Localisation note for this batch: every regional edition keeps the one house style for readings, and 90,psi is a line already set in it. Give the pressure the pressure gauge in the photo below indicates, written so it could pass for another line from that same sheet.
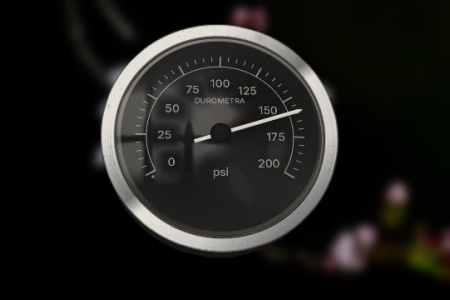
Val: 160,psi
